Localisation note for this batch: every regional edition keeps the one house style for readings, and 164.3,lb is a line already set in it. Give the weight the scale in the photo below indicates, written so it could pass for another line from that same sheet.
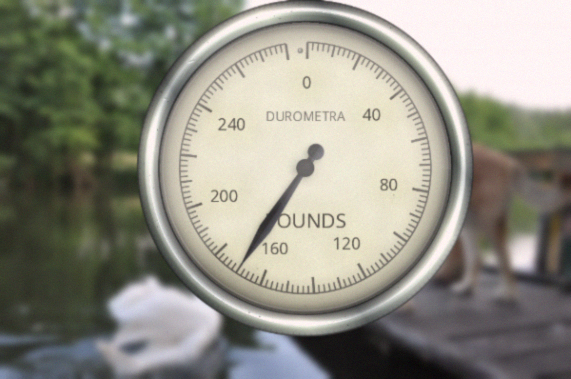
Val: 170,lb
